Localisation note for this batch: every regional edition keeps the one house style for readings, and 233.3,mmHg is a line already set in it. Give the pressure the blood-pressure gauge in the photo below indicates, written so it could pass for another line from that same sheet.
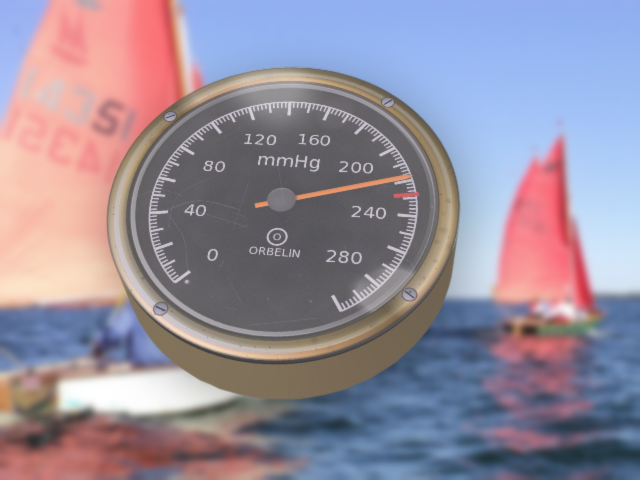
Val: 220,mmHg
